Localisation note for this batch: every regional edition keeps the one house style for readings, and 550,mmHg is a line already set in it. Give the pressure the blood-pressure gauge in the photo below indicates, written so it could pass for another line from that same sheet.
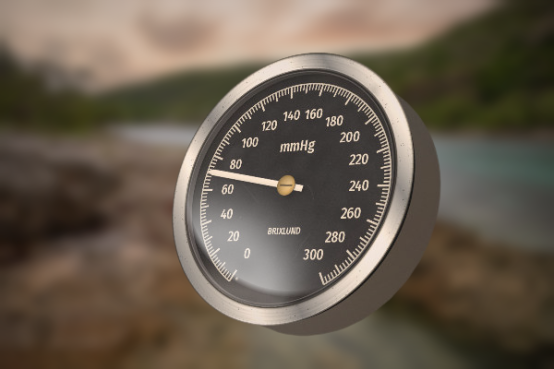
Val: 70,mmHg
